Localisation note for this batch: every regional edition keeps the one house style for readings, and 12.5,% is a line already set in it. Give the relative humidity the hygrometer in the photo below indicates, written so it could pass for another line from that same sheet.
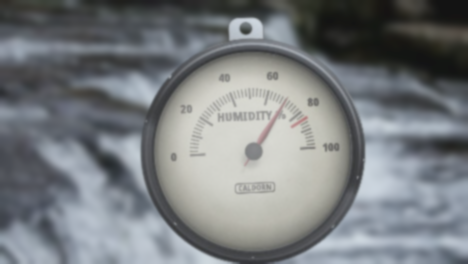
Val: 70,%
